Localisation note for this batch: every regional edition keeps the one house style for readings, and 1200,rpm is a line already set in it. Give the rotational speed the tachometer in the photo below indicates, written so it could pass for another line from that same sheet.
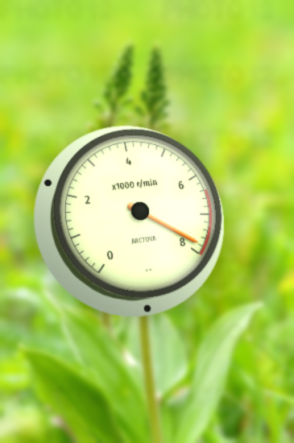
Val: 7800,rpm
